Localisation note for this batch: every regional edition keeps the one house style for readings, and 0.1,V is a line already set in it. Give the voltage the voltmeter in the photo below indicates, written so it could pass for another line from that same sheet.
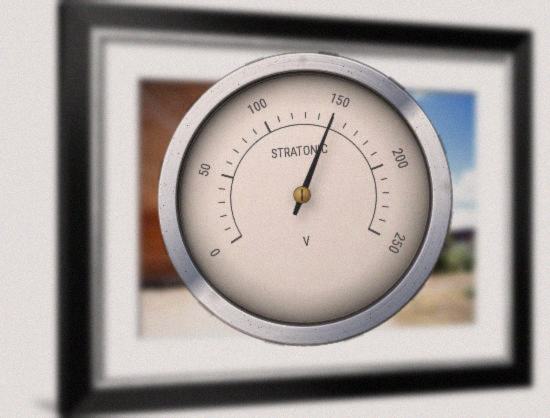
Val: 150,V
